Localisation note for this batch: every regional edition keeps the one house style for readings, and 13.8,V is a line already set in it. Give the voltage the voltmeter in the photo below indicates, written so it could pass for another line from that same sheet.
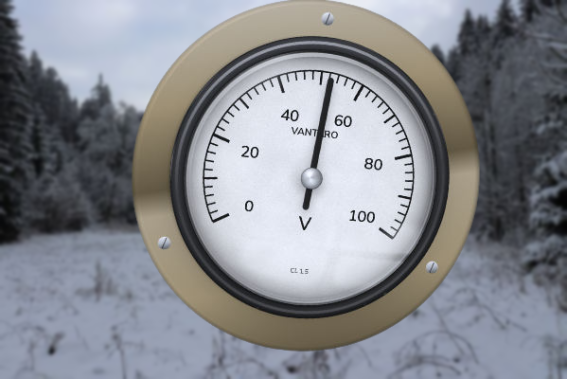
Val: 52,V
